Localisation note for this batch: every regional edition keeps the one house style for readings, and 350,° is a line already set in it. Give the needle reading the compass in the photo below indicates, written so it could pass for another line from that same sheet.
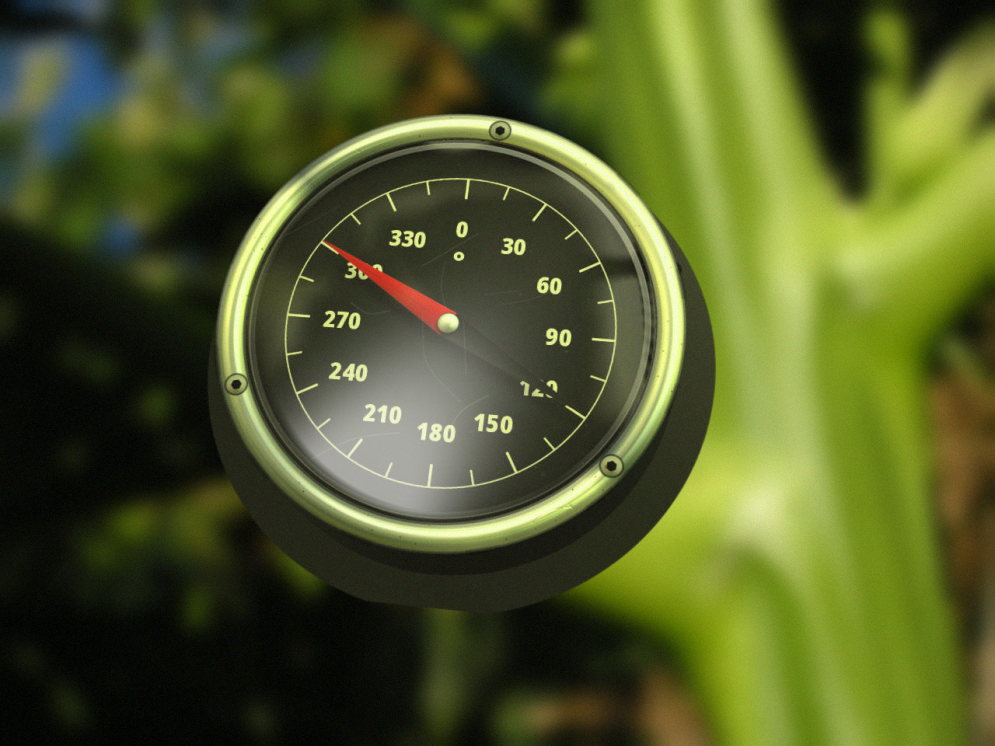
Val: 300,°
